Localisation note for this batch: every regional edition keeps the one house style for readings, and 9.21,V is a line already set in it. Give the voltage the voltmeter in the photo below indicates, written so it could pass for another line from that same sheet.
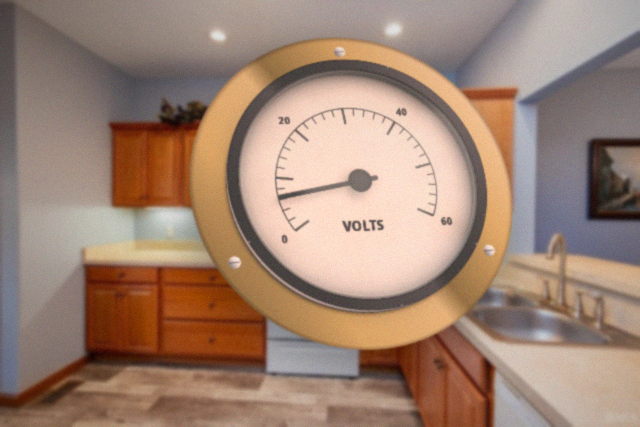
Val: 6,V
